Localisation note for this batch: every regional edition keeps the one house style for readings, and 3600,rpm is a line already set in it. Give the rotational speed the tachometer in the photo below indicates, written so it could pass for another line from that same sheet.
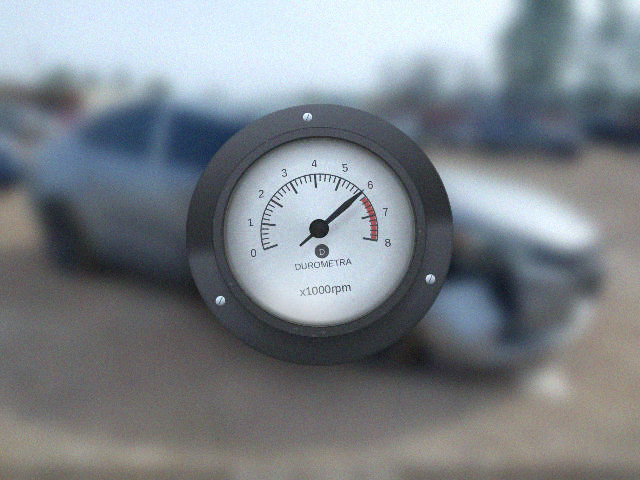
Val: 6000,rpm
